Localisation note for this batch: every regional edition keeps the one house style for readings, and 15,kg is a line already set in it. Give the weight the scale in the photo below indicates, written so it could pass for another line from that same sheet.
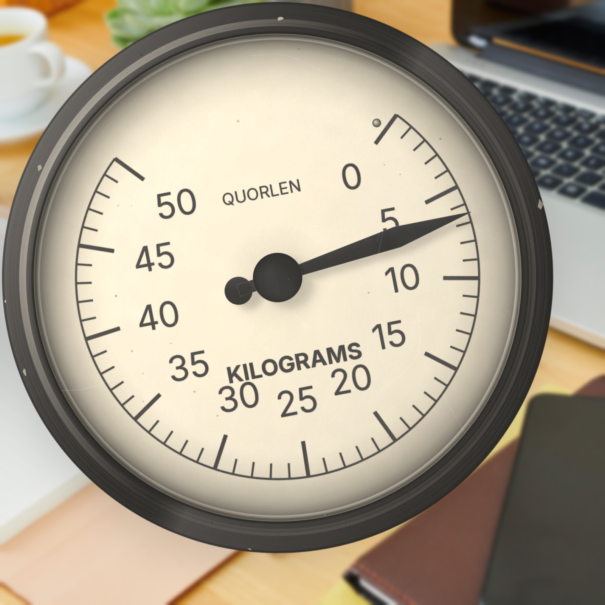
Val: 6.5,kg
